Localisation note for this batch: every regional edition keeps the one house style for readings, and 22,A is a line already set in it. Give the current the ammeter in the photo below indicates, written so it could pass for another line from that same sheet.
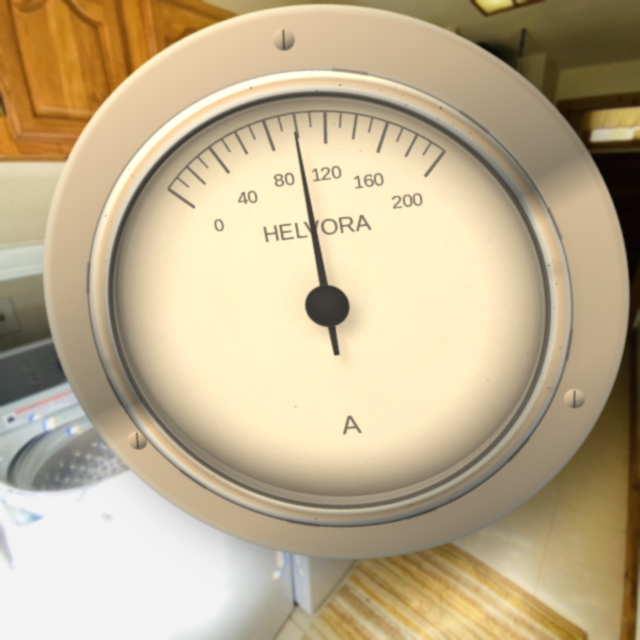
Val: 100,A
